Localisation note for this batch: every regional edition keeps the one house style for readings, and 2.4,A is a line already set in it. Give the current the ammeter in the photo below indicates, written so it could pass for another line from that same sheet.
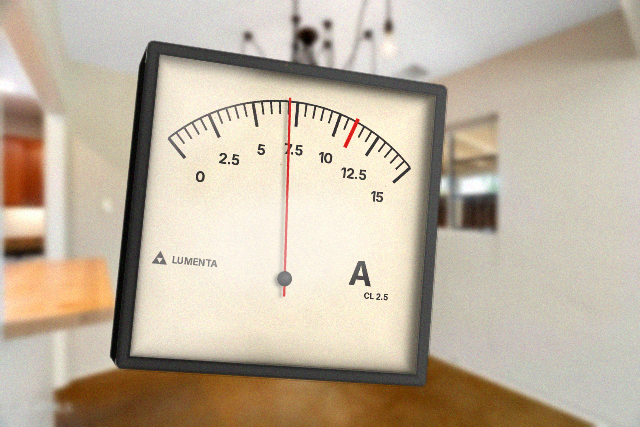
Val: 7,A
